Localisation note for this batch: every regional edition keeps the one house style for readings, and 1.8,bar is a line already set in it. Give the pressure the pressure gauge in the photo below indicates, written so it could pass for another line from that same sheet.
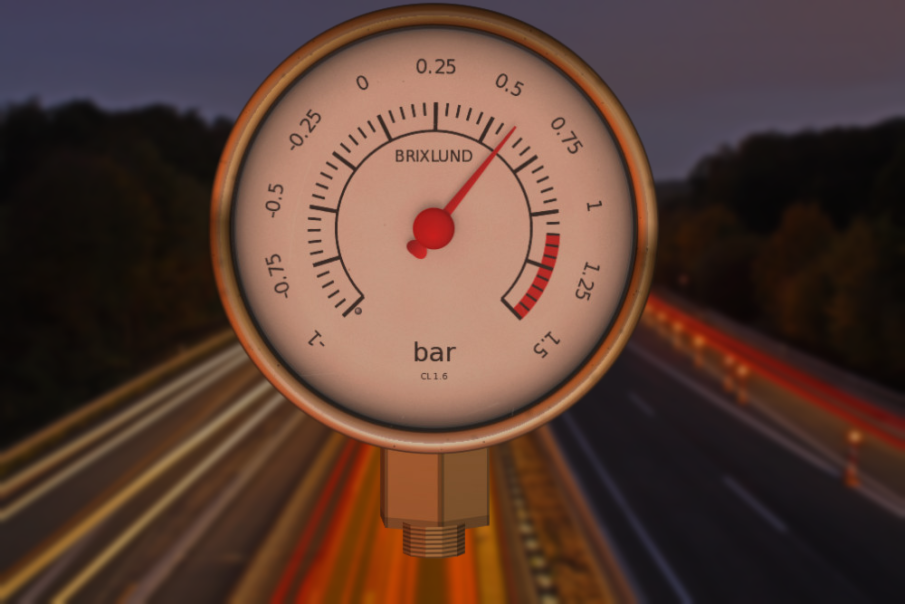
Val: 0.6,bar
